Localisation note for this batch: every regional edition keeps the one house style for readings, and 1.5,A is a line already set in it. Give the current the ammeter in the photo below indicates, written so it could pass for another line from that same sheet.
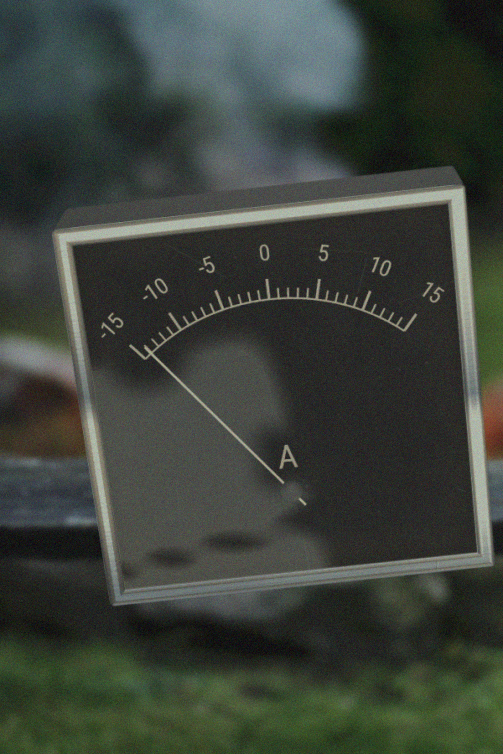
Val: -14,A
